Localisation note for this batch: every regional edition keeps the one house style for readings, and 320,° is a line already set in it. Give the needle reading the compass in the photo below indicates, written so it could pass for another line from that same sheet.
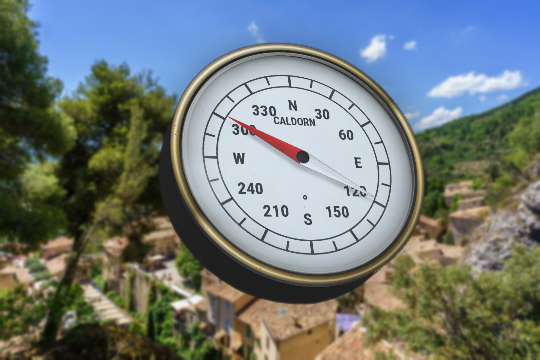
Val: 300,°
